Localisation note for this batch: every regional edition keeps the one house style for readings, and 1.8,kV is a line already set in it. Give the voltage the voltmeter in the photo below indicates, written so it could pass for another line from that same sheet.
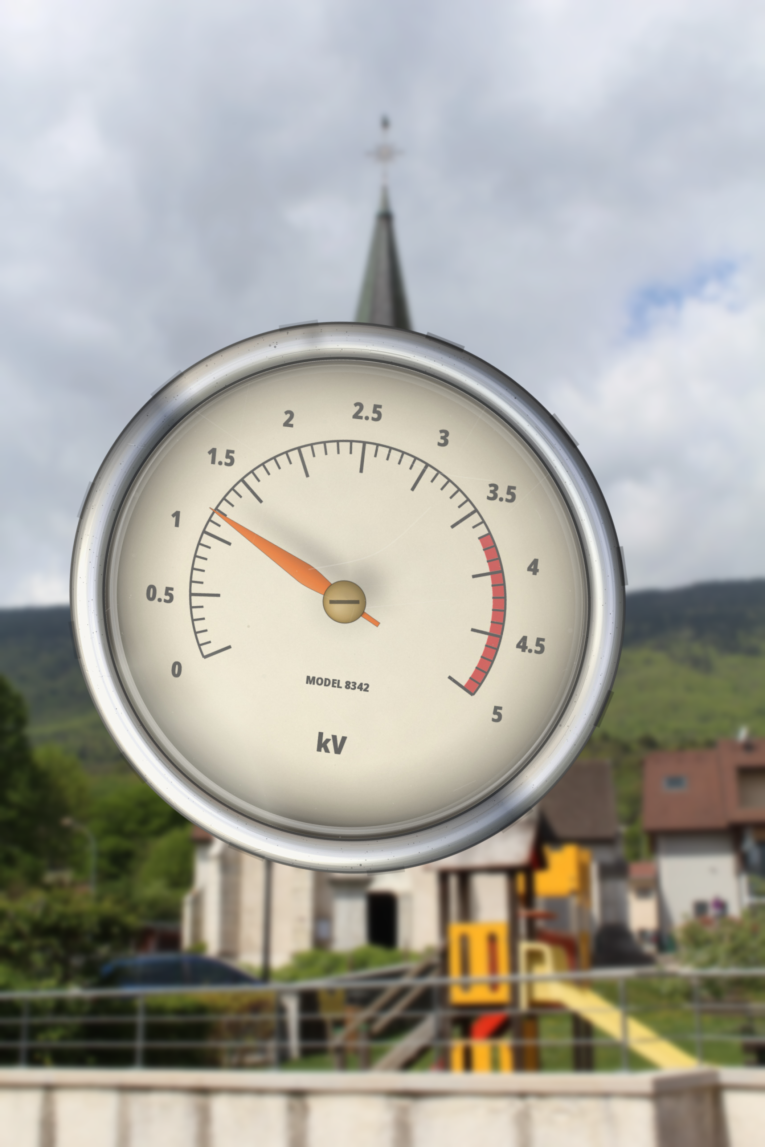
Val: 1.2,kV
